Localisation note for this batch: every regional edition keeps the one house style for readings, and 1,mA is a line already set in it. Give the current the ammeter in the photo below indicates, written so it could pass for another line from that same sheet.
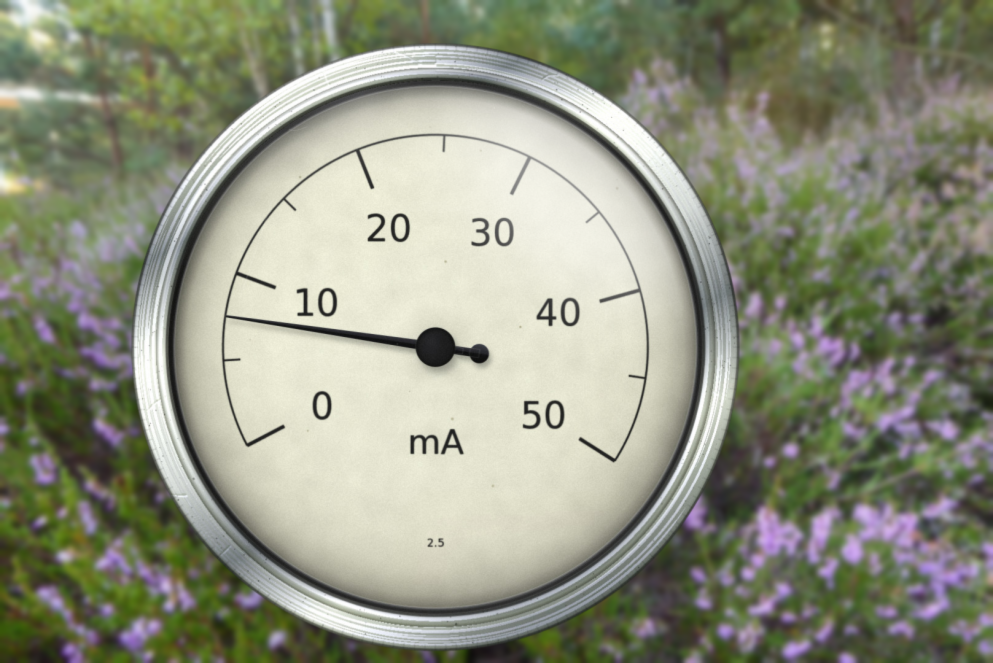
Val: 7.5,mA
